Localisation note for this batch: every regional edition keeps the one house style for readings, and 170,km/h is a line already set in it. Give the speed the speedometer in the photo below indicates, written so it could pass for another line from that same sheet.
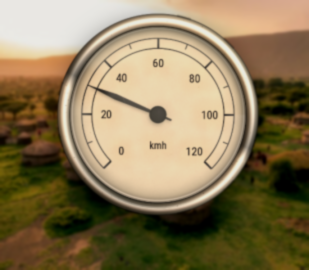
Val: 30,km/h
